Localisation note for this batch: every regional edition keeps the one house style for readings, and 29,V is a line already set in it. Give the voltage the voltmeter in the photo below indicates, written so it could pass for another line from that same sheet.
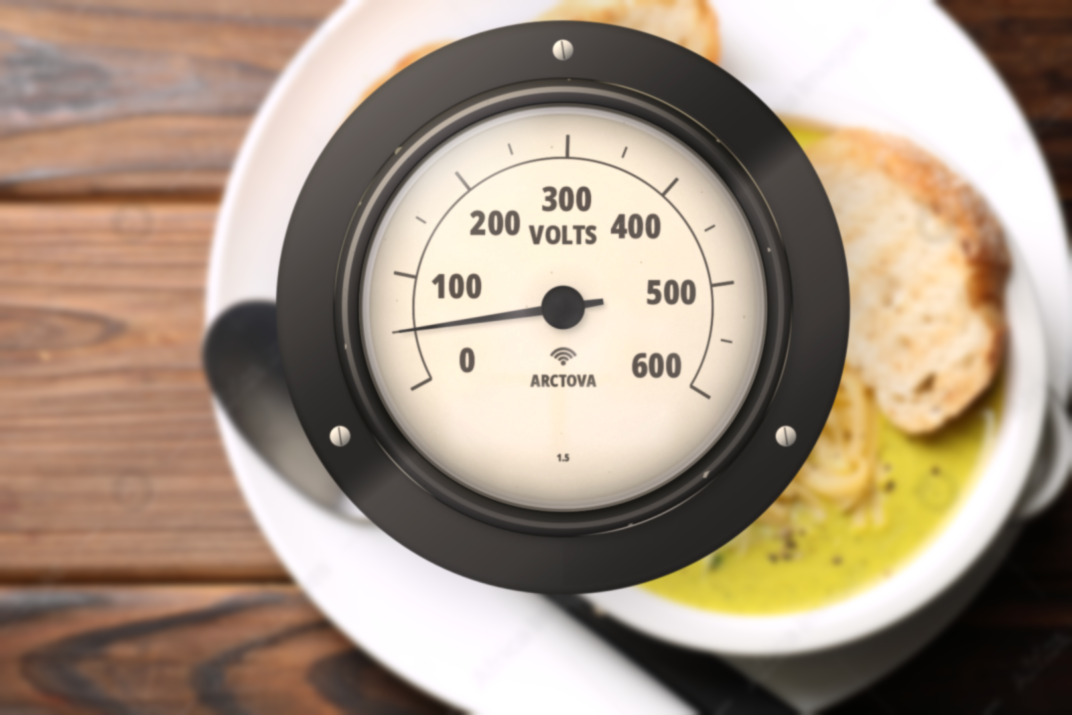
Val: 50,V
